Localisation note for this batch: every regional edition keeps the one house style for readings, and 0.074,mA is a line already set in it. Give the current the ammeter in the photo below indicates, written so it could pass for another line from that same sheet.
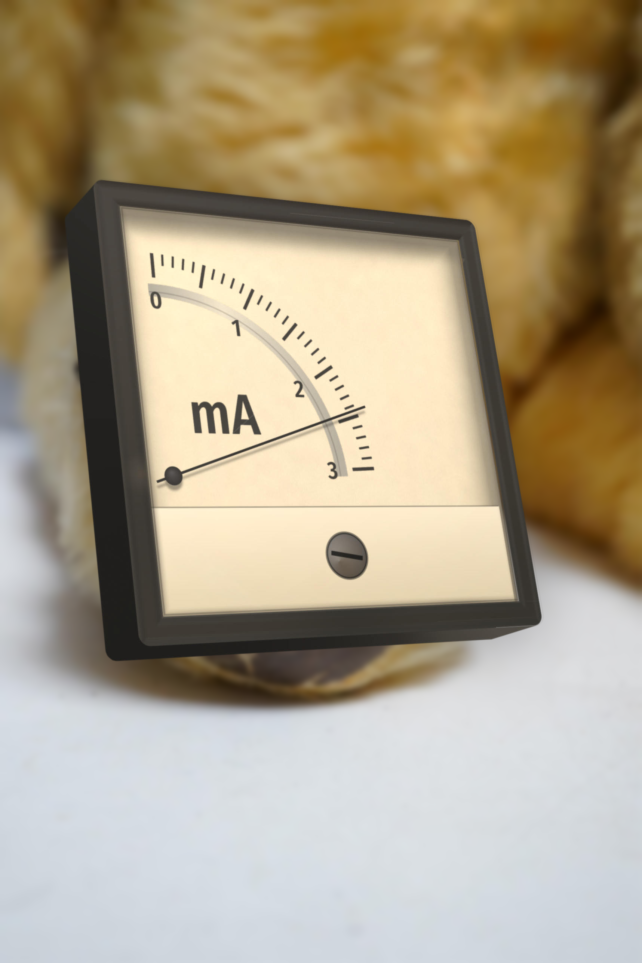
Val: 2.45,mA
